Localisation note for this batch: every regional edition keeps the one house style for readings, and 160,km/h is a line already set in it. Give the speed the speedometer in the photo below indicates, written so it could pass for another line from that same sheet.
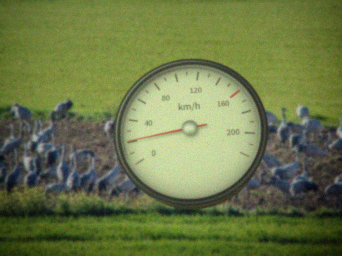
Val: 20,km/h
